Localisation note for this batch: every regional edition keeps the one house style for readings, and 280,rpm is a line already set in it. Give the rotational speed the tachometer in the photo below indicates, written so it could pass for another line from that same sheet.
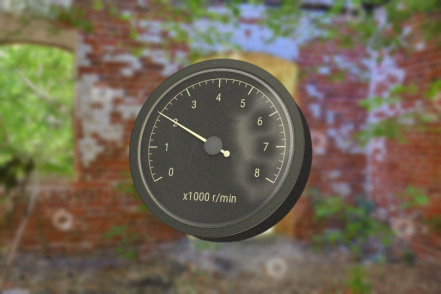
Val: 2000,rpm
